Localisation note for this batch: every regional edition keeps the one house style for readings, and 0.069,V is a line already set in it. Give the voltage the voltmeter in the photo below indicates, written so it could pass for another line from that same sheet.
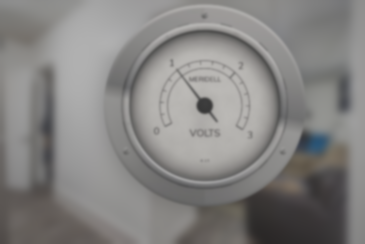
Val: 1,V
